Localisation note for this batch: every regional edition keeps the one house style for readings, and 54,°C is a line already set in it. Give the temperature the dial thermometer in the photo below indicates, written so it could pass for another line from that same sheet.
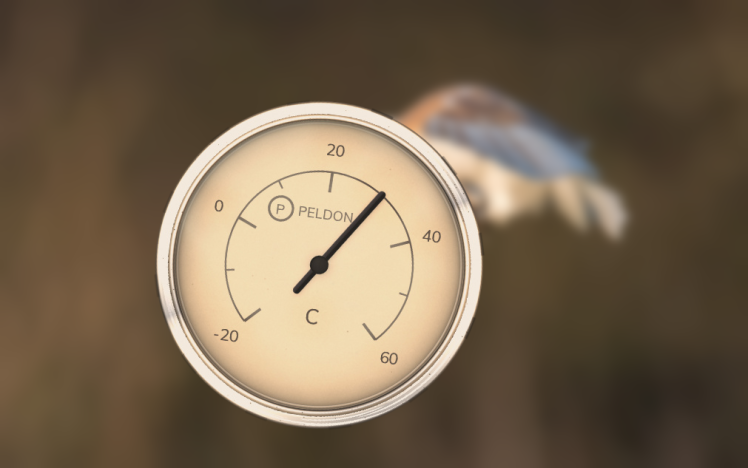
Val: 30,°C
